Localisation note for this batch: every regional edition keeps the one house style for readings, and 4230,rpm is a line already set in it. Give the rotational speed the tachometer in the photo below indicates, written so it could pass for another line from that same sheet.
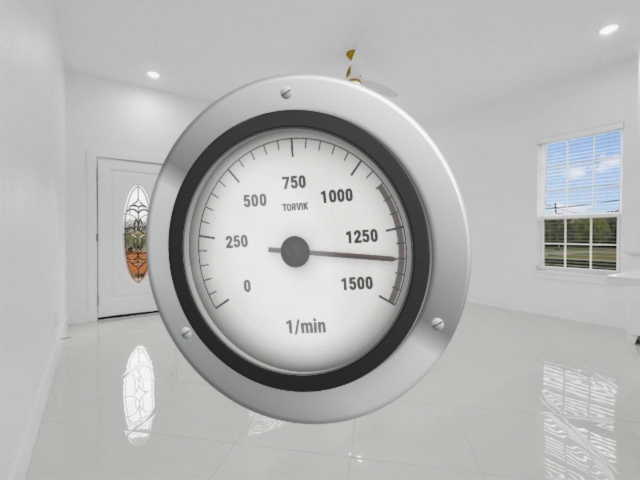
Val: 1350,rpm
